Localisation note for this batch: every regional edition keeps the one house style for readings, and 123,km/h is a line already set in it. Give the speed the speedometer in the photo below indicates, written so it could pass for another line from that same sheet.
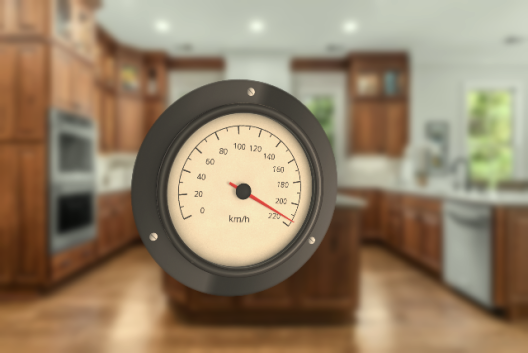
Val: 215,km/h
